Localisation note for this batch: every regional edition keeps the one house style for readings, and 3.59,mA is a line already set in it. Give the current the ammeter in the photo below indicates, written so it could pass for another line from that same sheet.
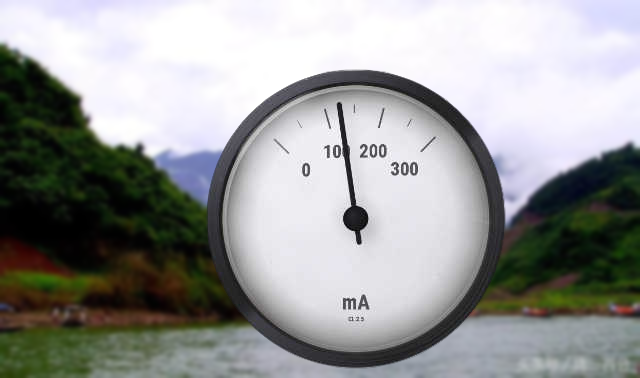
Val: 125,mA
